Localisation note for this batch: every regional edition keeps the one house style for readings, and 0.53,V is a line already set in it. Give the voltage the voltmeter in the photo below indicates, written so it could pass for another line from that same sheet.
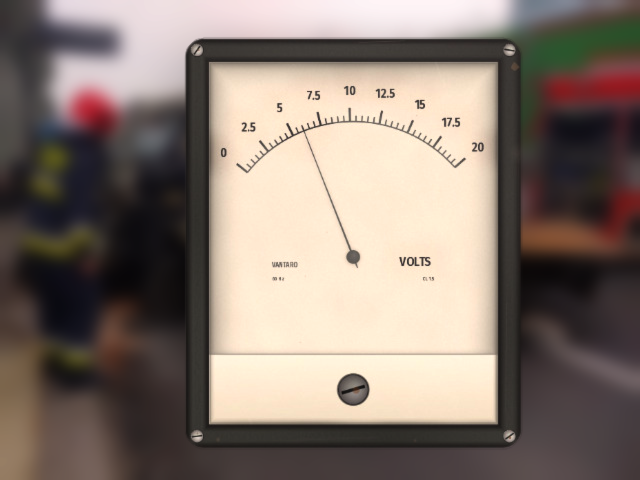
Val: 6,V
